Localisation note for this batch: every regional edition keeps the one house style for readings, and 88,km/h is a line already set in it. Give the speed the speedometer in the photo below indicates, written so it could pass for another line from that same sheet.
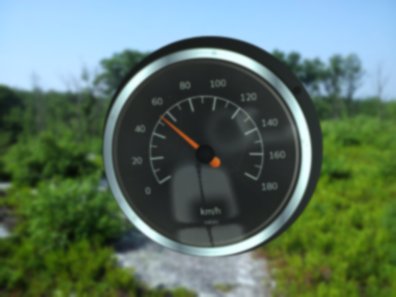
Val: 55,km/h
